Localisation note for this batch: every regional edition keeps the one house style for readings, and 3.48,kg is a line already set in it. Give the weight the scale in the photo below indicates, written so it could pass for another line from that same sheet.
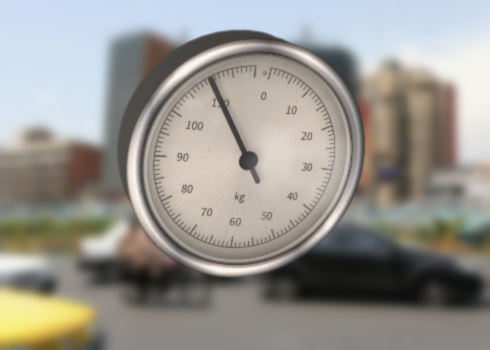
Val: 110,kg
